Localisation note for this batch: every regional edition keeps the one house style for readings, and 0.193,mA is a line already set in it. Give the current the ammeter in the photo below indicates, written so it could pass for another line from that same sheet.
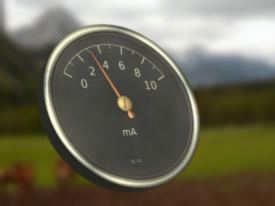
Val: 3,mA
